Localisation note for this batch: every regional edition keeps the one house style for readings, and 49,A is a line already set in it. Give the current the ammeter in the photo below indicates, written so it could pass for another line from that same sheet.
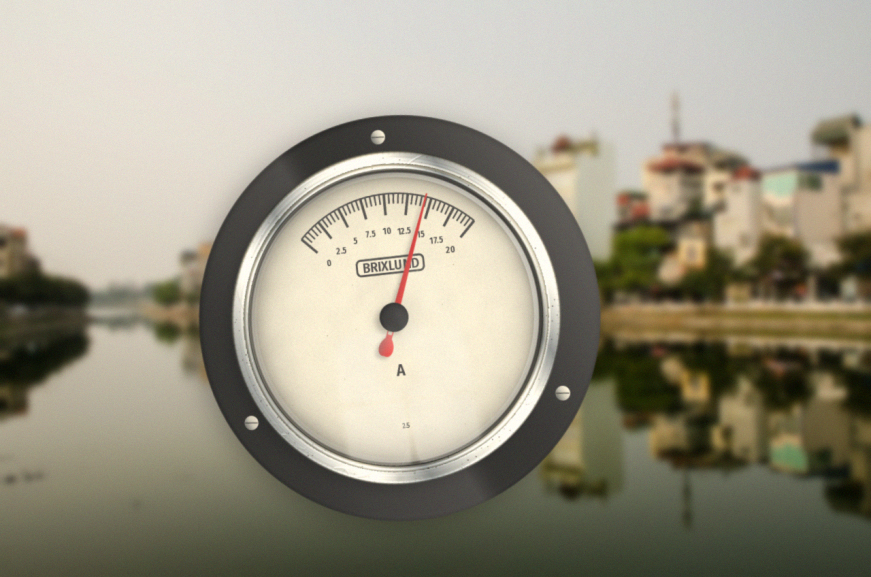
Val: 14.5,A
